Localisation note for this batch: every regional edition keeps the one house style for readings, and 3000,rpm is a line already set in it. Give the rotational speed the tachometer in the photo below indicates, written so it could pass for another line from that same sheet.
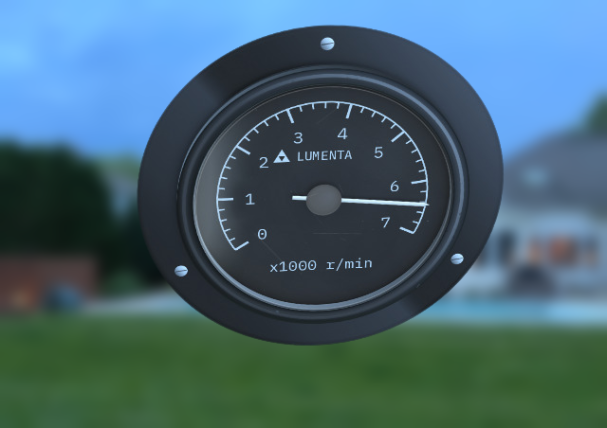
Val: 6400,rpm
